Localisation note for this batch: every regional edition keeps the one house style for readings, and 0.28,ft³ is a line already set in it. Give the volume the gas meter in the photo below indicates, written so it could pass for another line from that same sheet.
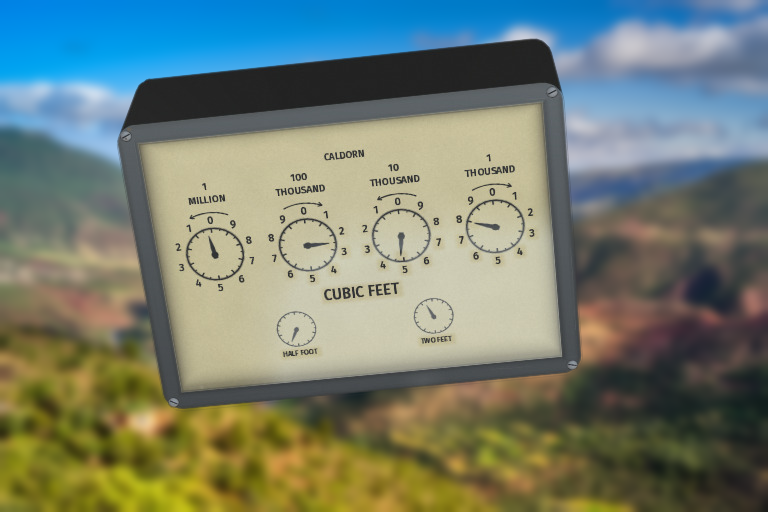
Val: 24800,ft³
